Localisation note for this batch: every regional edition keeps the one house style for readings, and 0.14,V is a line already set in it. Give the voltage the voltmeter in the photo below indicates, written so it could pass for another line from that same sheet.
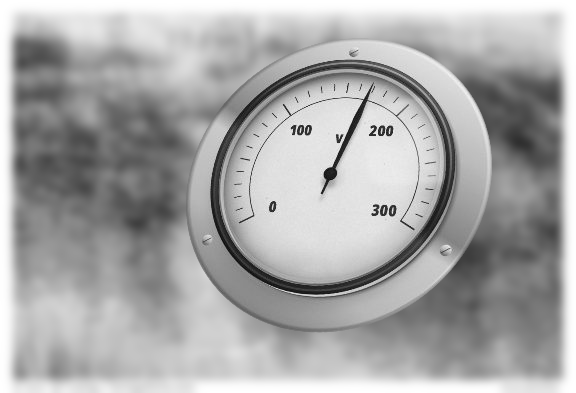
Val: 170,V
